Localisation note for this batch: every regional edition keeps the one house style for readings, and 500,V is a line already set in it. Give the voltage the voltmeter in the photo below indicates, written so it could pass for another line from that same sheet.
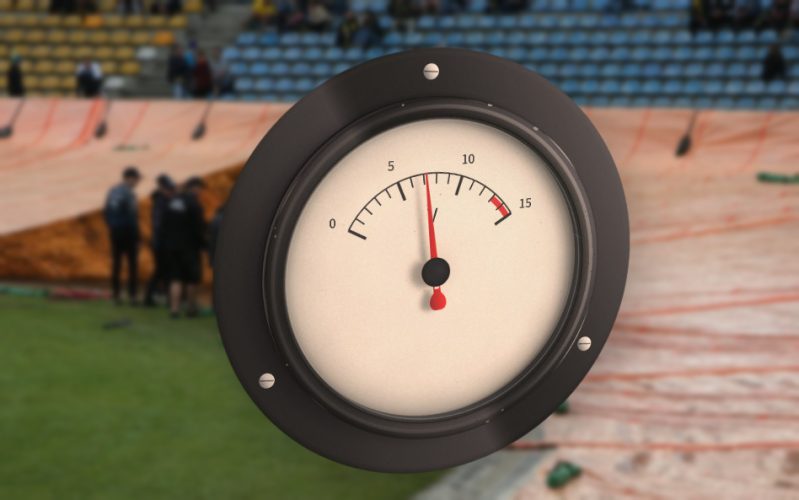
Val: 7,V
